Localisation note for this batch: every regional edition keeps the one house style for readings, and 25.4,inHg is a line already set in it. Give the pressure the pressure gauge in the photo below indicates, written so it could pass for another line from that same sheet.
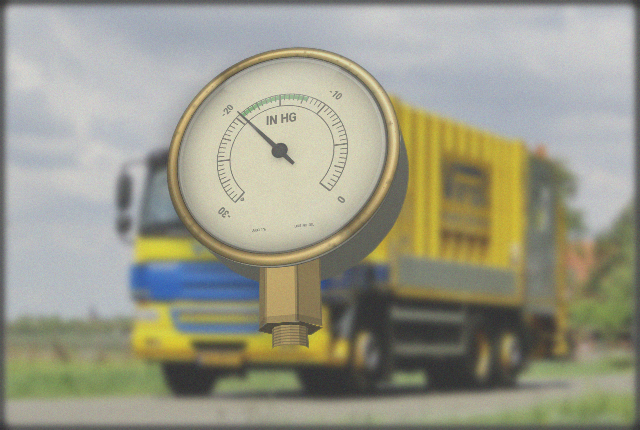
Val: -19.5,inHg
